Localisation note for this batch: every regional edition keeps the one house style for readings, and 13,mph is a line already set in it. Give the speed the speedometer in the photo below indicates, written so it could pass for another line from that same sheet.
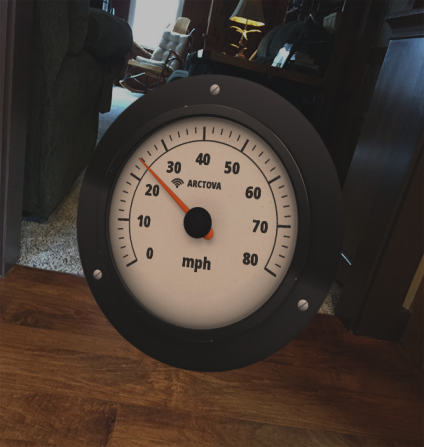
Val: 24,mph
